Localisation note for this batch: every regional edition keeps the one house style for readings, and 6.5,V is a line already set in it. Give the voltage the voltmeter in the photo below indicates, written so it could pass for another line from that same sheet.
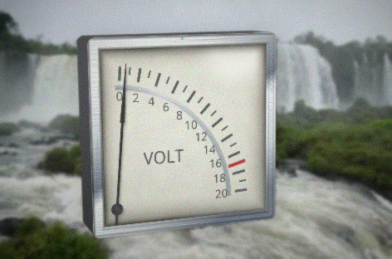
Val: 0.5,V
